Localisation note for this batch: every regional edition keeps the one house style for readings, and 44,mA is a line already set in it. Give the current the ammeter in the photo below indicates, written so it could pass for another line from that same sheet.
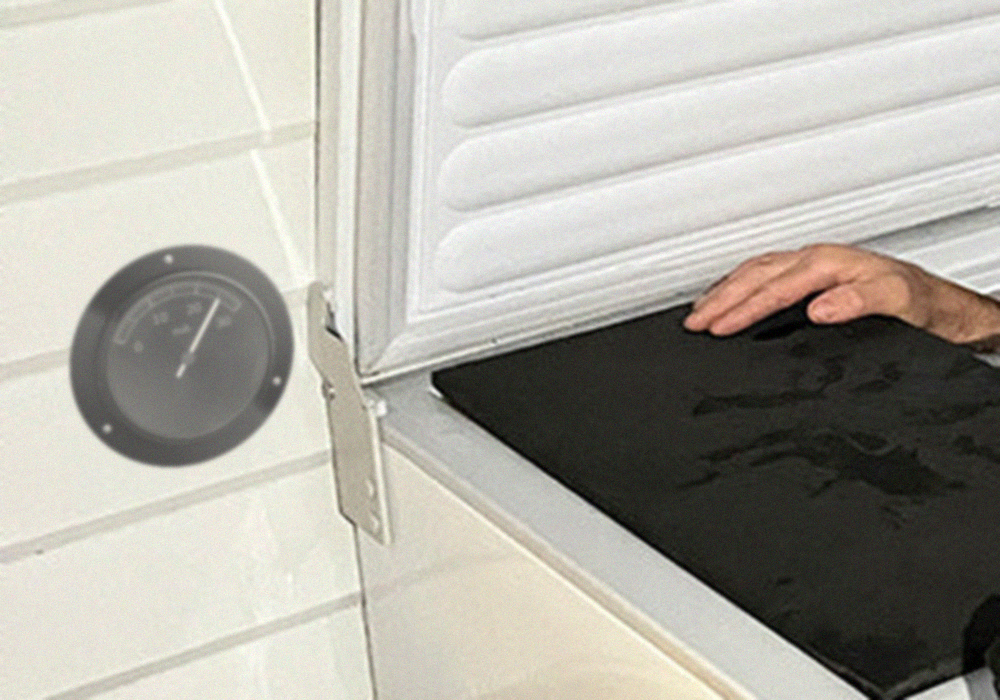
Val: 25,mA
